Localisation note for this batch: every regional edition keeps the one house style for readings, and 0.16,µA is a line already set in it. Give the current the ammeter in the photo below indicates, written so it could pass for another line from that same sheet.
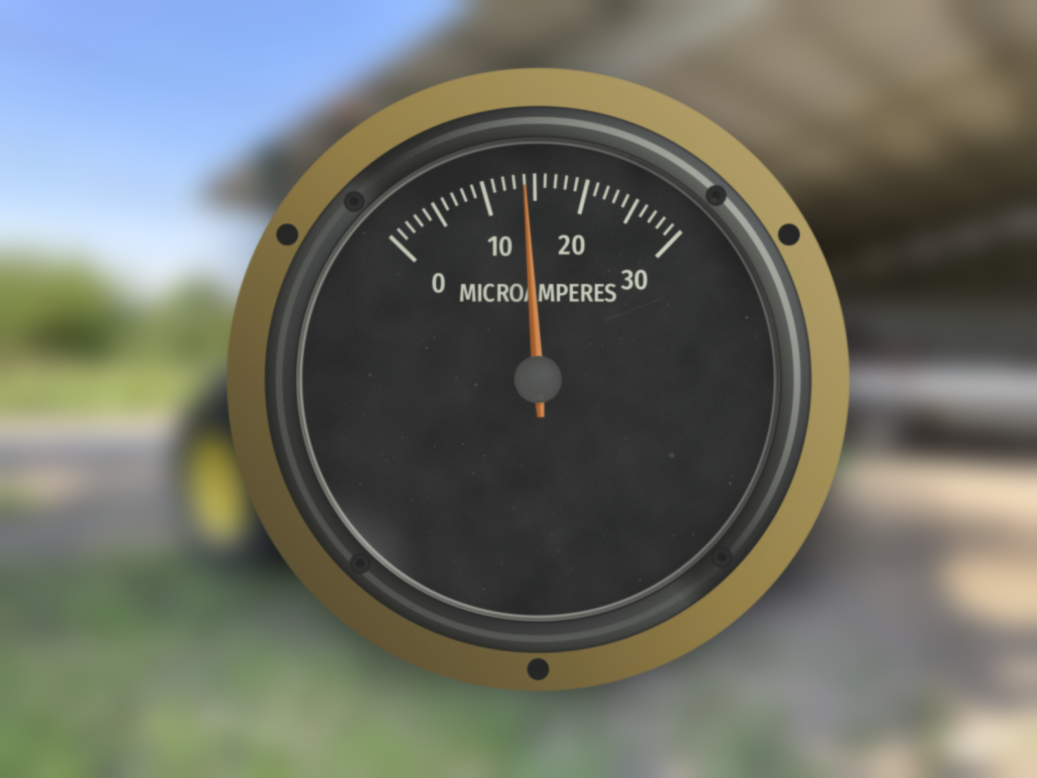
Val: 14,µA
